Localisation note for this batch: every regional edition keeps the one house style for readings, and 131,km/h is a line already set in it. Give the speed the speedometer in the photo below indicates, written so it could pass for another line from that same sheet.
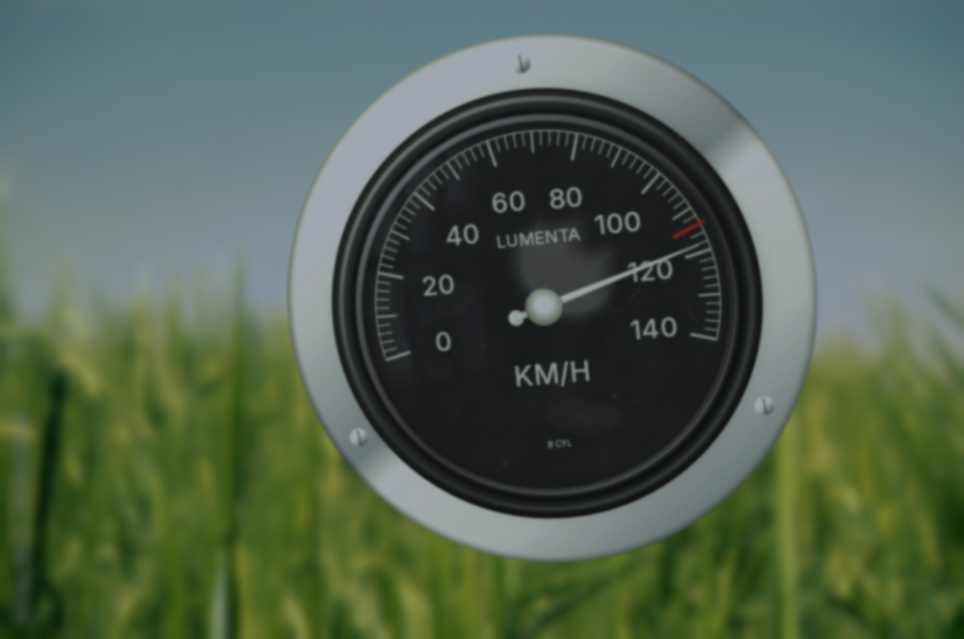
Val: 118,km/h
